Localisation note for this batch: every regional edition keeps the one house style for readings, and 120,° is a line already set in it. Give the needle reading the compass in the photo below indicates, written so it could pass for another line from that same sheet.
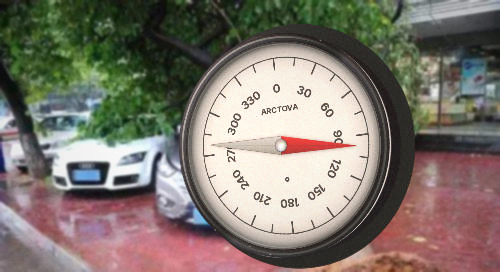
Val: 97.5,°
